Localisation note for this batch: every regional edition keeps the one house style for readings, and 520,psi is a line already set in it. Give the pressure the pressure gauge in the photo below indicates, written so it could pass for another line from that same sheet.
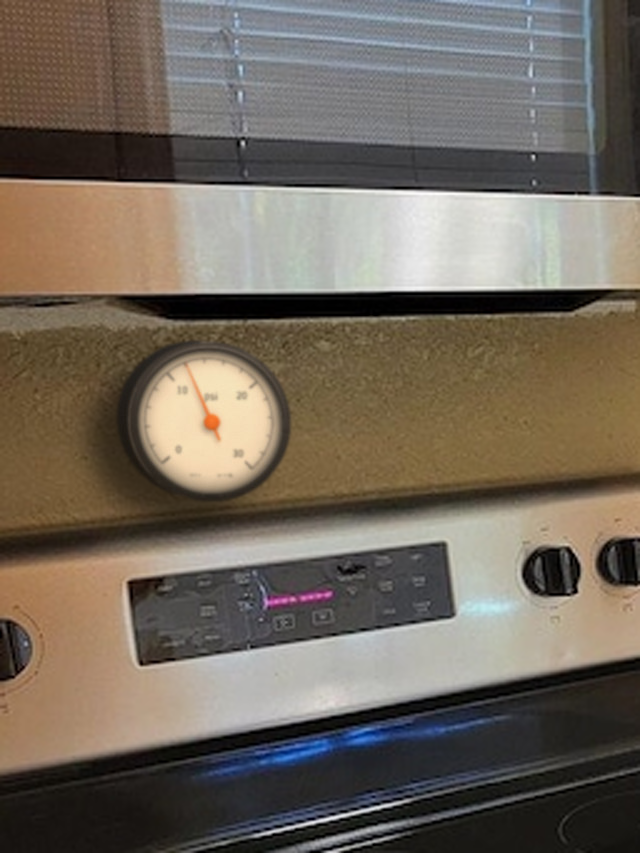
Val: 12,psi
